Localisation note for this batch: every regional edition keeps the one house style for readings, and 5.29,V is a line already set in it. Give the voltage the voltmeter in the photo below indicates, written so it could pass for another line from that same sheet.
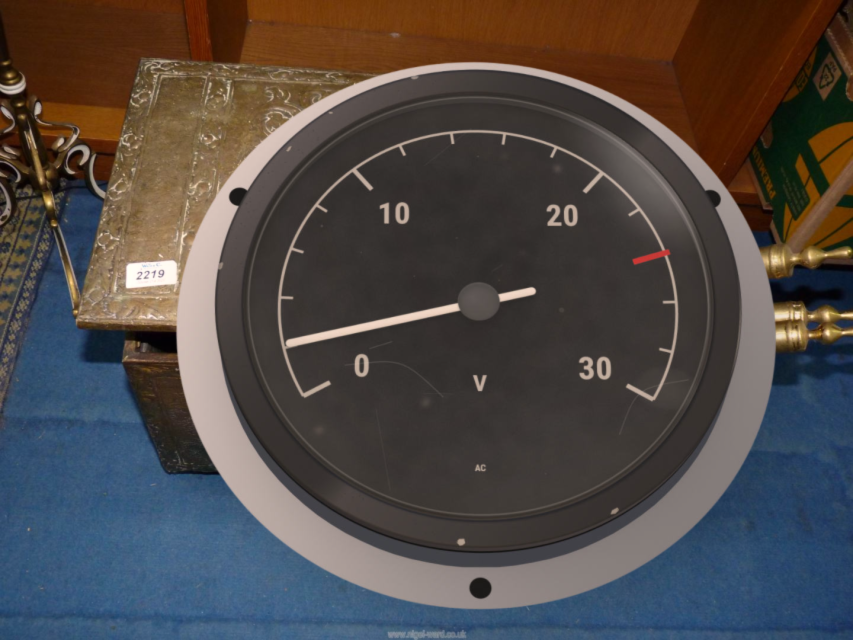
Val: 2,V
